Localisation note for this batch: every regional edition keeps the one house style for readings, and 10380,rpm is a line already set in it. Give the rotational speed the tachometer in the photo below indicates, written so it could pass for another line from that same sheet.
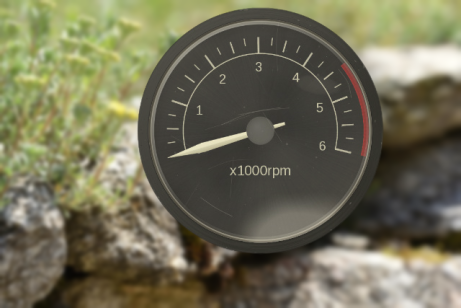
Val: 0,rpm
